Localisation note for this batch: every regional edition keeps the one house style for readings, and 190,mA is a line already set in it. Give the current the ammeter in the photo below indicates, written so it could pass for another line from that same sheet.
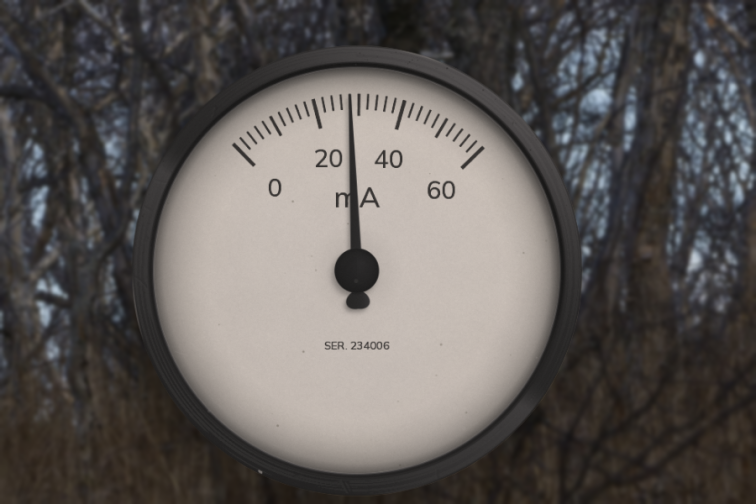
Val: 28,mA
